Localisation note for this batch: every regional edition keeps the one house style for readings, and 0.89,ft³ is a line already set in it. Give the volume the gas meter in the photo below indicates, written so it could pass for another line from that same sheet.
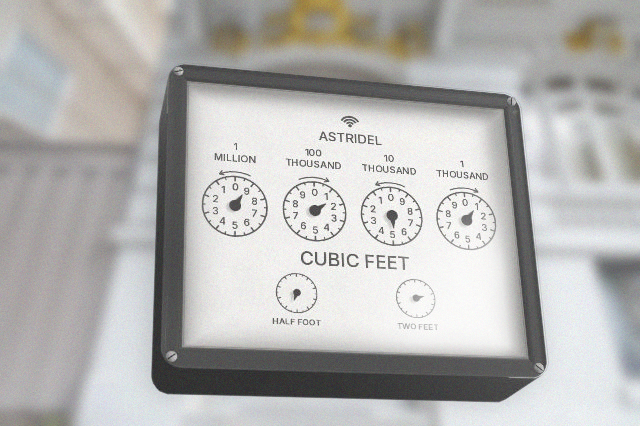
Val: 915100,ft³
